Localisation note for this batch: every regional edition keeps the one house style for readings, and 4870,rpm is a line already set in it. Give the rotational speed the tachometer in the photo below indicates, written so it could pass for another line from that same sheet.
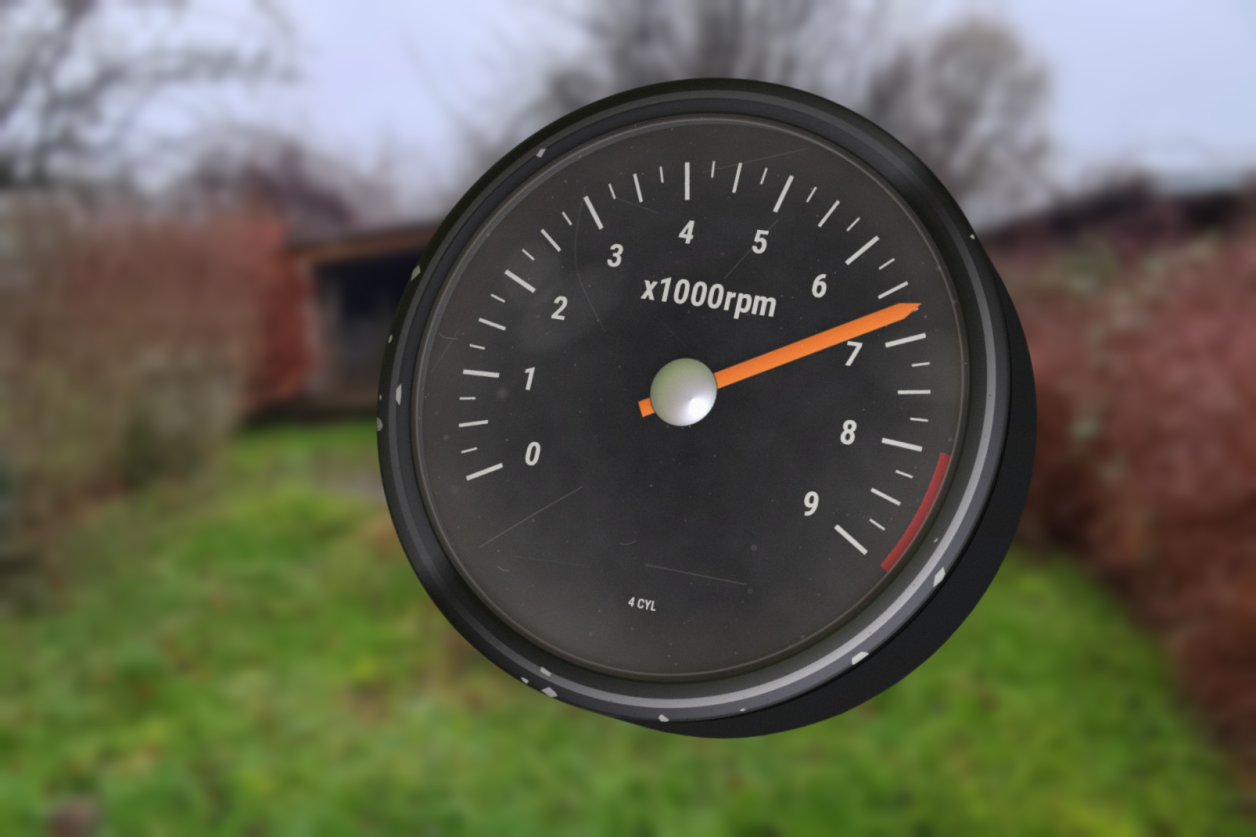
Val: 6750,rpm
